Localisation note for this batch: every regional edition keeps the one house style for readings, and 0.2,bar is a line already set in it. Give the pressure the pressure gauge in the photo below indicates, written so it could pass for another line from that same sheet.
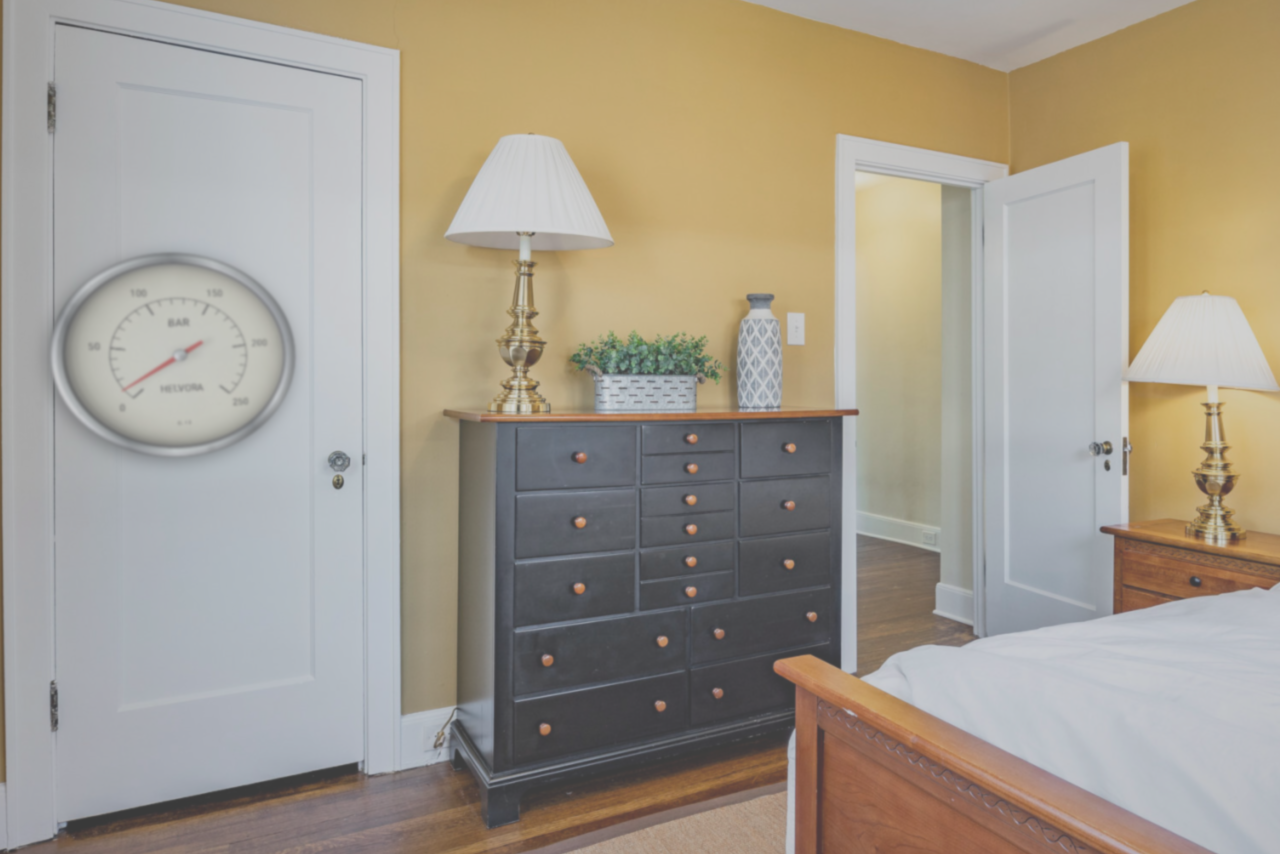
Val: 10,bar
